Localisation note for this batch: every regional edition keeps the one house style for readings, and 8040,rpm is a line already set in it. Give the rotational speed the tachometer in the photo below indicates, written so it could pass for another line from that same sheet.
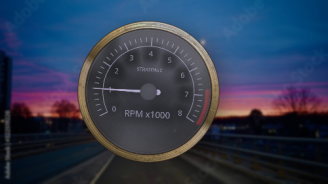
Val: 1000,rpm
